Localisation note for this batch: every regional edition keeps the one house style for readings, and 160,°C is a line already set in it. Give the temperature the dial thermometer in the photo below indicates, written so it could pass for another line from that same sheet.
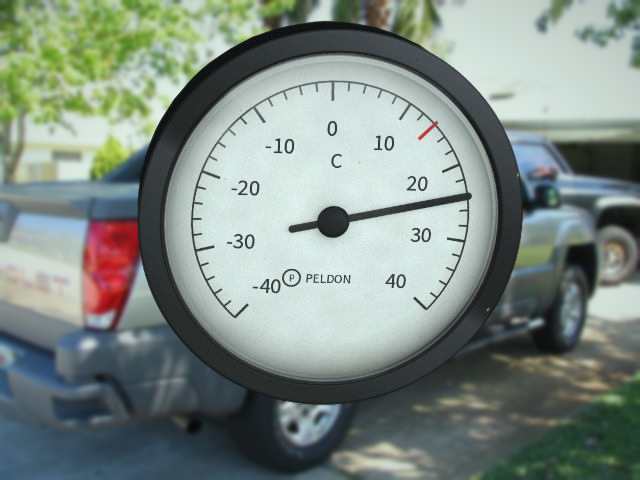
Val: 24,°C
